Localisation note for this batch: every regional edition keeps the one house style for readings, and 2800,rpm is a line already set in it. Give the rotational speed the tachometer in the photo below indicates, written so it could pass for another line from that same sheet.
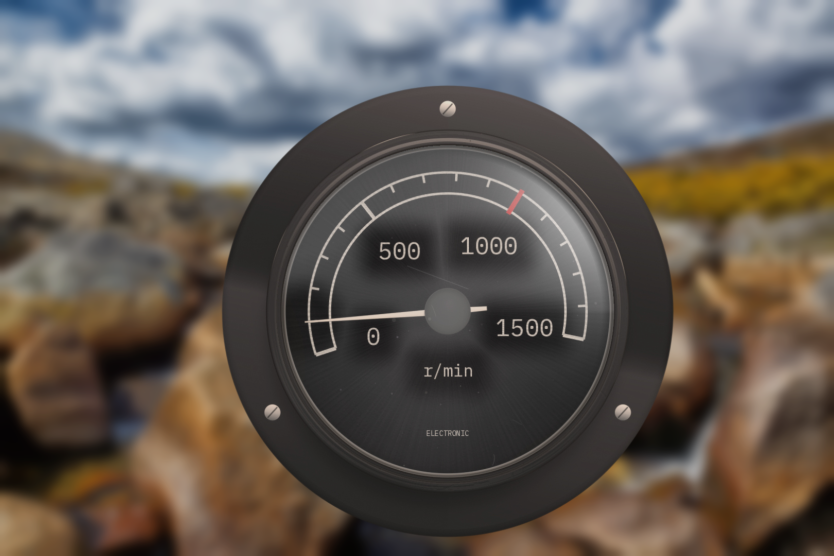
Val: 100,rpm
